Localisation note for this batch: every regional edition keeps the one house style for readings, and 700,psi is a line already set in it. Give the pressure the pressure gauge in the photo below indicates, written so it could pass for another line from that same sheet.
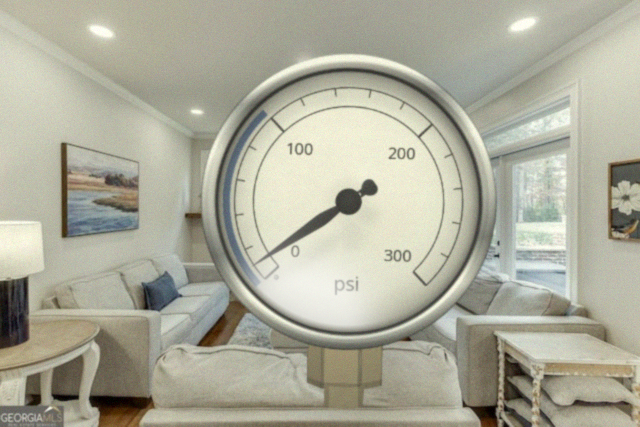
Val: 10,psi
